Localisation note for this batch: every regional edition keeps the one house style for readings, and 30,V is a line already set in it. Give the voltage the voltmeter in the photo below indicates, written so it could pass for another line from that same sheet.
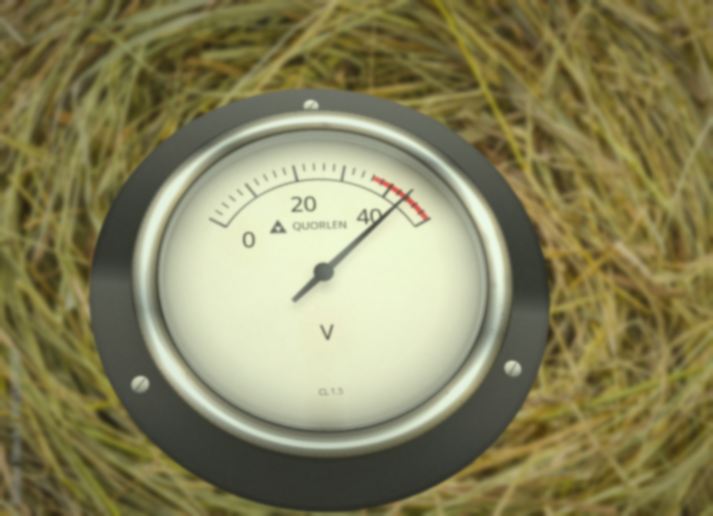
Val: 44,V
